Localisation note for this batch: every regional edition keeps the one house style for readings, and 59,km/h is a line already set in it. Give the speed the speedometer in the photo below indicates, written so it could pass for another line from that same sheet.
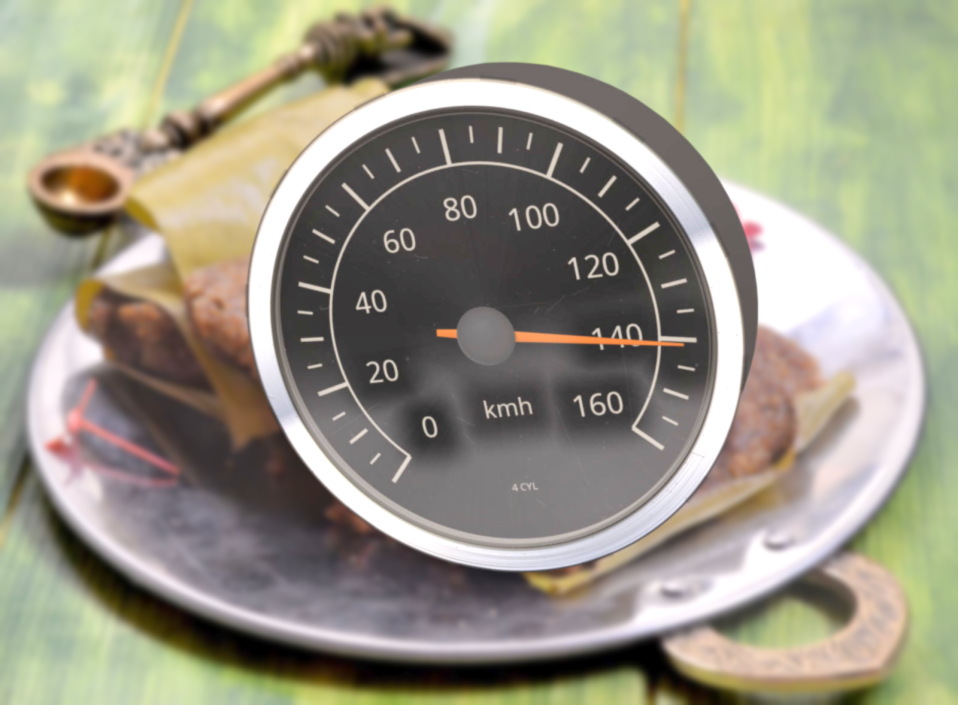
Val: 140,km/h
